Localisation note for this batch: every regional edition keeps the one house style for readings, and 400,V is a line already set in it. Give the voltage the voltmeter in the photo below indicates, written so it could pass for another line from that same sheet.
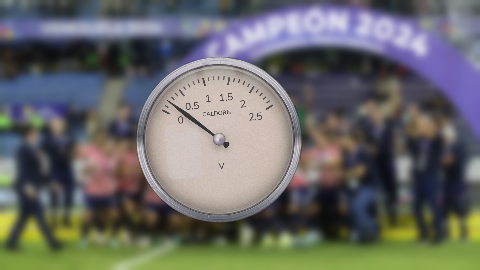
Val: 0.2,V
